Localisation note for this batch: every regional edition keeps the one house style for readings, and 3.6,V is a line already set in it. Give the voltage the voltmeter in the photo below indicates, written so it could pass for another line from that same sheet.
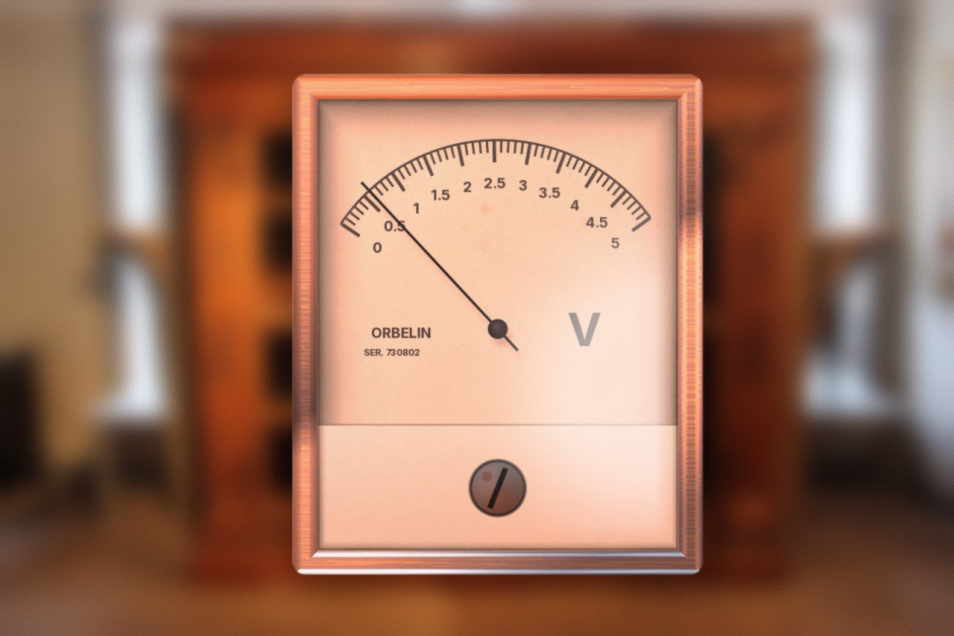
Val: 0.6,V
